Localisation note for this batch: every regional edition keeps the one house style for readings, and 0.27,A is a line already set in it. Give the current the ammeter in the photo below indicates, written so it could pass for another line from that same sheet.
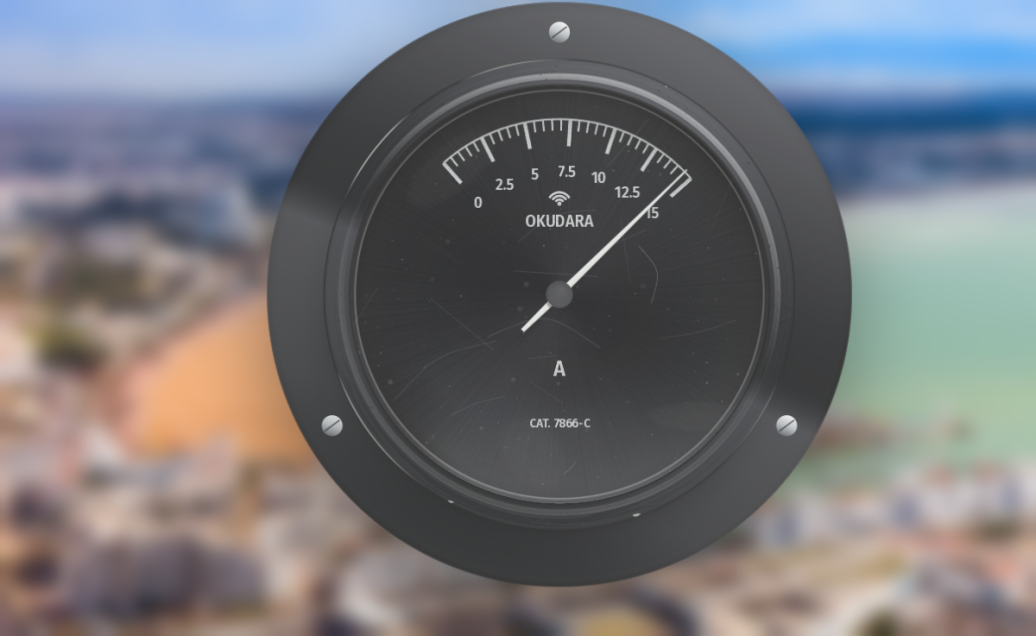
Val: 14.5,A
